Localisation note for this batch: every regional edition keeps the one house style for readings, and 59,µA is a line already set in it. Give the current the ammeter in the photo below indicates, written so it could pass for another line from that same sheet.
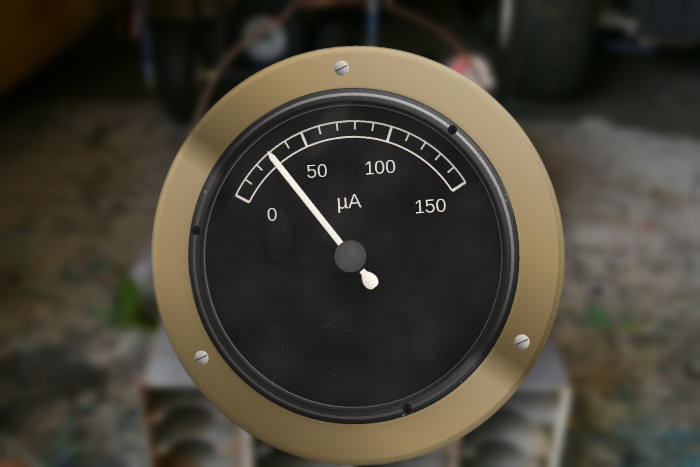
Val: 30,µA
